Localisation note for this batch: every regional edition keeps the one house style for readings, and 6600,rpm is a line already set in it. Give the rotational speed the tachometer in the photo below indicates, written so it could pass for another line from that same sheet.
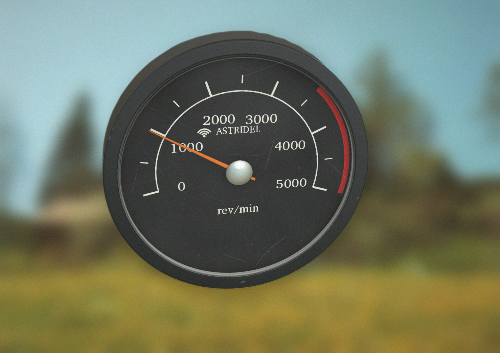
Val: 1000,rpm
